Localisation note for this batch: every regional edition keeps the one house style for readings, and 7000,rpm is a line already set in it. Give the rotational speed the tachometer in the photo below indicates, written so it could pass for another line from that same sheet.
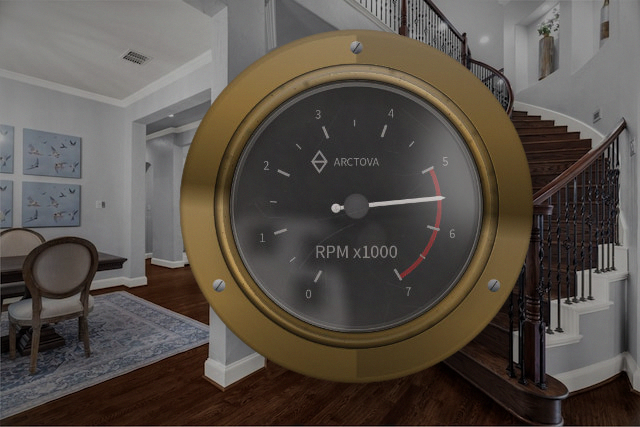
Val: 5500,rpm
